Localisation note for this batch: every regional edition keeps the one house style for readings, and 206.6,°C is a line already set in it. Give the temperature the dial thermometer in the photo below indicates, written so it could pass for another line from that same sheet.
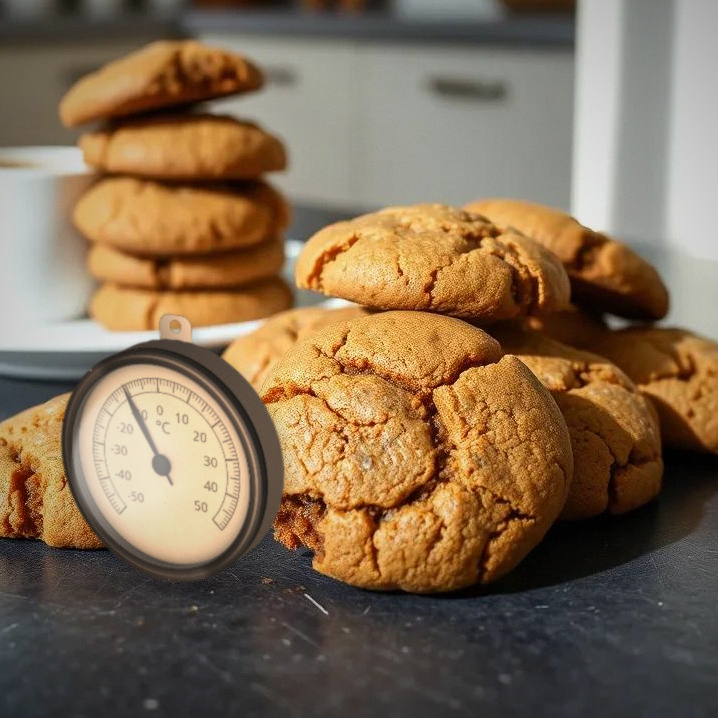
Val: -10,°C
